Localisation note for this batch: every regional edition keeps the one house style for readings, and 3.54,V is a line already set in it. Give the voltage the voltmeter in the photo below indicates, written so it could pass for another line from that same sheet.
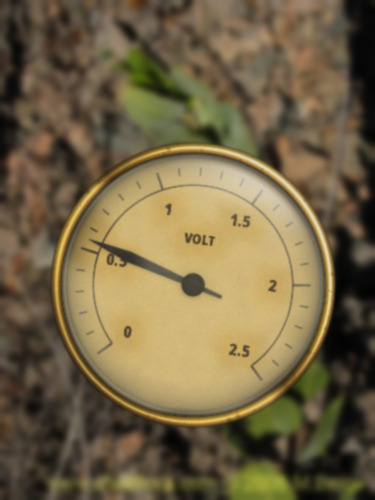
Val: 0.55,V
